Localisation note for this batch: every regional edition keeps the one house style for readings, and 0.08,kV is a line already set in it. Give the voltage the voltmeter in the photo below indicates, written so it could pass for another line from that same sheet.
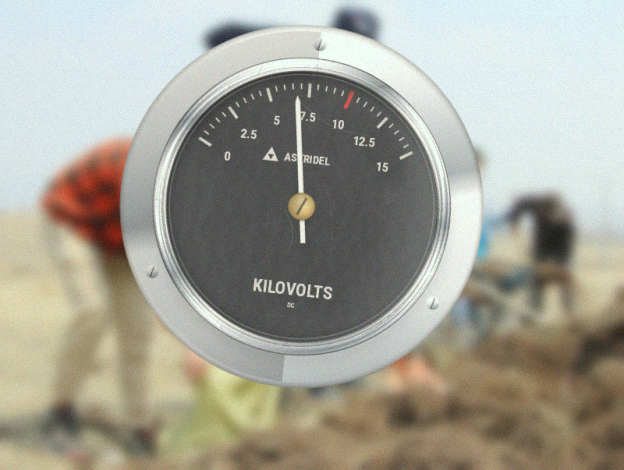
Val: 6.75,kV
